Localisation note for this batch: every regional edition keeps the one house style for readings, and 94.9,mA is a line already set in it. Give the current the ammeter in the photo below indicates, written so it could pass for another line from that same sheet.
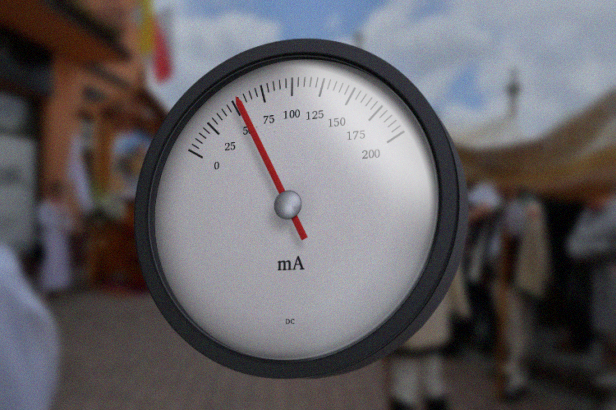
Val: 55,mA
